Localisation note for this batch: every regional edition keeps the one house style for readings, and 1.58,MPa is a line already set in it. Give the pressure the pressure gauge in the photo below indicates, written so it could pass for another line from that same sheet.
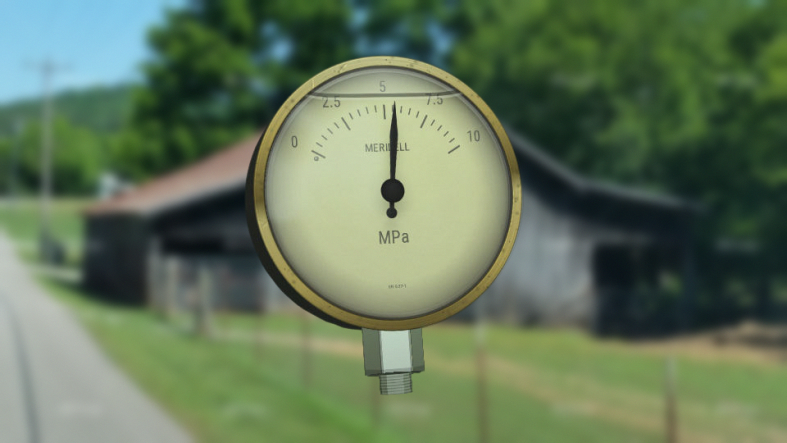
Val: 5.5,MPa
